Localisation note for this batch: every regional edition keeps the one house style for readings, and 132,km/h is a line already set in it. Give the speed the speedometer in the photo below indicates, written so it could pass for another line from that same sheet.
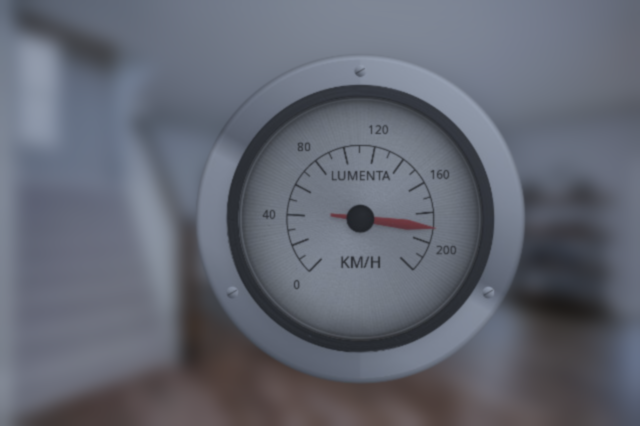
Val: 190,km/h
